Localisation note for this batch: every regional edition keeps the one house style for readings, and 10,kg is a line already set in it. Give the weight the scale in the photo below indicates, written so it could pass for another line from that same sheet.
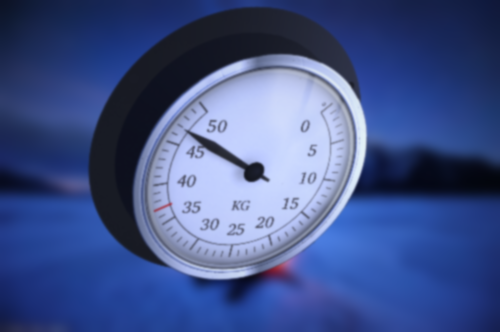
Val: 47,kg
